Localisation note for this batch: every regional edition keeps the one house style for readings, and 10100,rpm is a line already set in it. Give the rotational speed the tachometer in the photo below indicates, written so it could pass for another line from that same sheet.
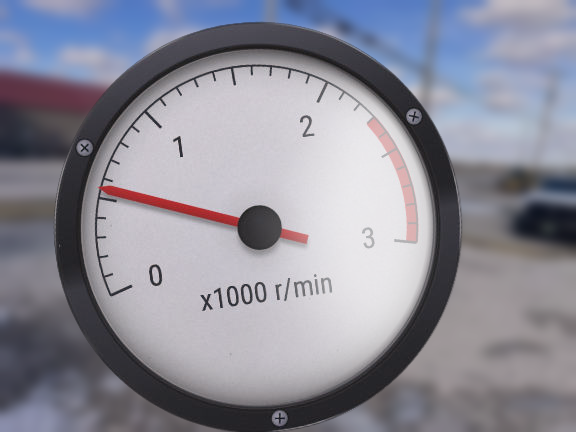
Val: 550,rpm
